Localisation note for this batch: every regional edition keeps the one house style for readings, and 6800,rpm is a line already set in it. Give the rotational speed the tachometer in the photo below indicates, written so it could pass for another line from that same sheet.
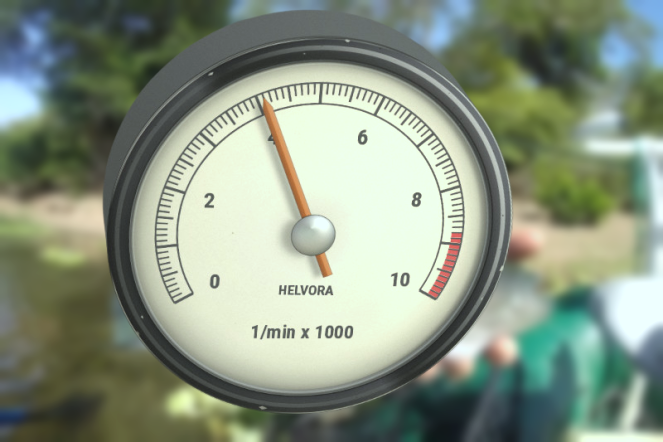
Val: 4100,rpm
